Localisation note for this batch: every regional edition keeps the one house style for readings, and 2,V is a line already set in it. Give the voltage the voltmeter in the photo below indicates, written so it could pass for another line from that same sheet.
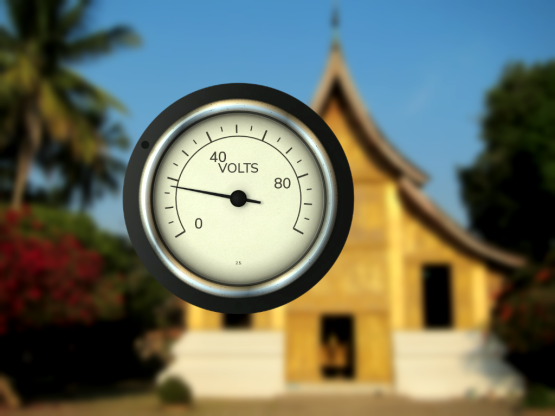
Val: 17.5,V
